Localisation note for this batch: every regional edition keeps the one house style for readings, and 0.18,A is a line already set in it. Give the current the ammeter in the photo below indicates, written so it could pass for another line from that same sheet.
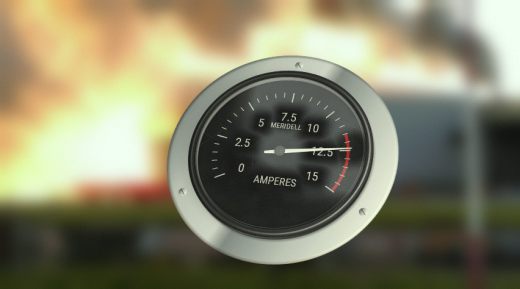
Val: 12.5,A
